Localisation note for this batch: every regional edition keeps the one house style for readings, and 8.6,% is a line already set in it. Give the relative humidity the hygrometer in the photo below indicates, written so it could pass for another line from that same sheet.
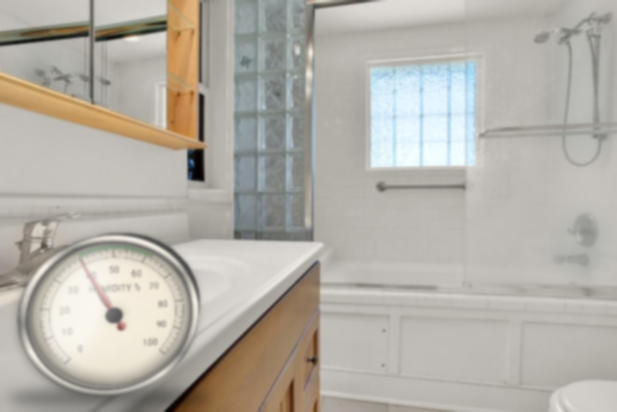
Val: 40,%
